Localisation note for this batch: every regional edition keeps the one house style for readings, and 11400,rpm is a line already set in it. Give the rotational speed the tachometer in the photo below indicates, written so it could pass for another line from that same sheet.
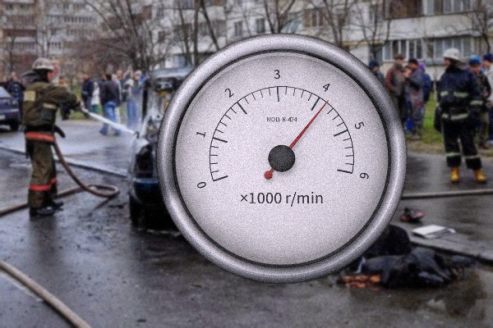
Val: 4200,rpm
